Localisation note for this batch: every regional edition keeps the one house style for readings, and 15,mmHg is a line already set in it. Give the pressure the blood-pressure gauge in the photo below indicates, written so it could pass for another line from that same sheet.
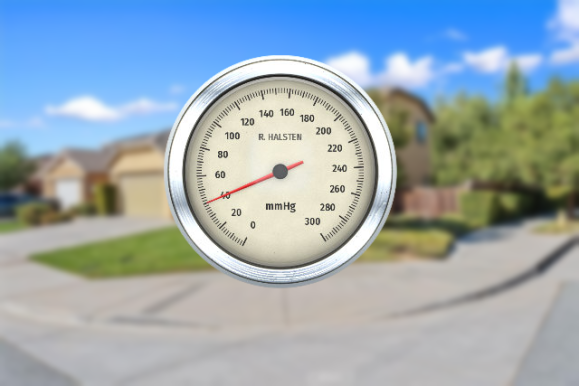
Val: 40,mmHg
